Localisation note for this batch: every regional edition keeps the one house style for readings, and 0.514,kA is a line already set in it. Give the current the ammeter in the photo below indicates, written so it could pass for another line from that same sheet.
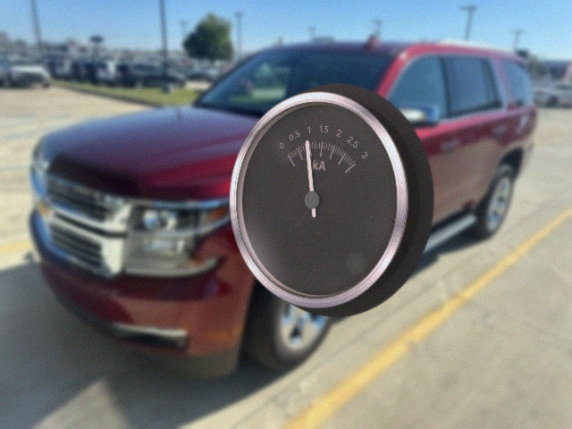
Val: 1,kA
